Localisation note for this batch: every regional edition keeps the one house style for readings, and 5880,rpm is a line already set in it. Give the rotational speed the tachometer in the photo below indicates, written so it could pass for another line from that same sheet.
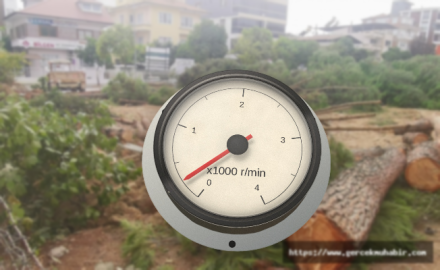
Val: 250,rpm
